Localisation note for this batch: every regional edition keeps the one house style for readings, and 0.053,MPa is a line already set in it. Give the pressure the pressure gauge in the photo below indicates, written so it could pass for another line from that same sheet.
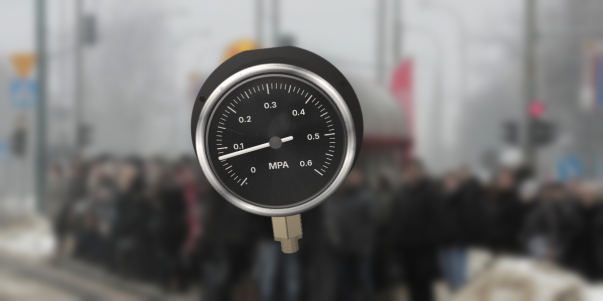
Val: 0.08,MPa
